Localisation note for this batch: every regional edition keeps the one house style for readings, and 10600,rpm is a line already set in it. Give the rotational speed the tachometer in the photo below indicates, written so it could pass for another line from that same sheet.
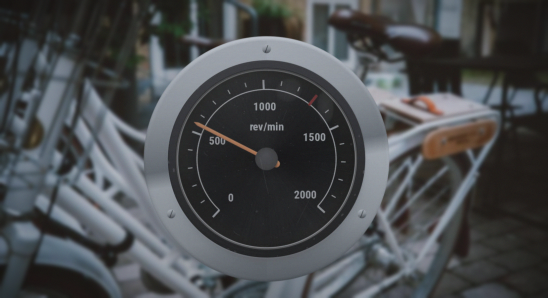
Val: 550,rpm
